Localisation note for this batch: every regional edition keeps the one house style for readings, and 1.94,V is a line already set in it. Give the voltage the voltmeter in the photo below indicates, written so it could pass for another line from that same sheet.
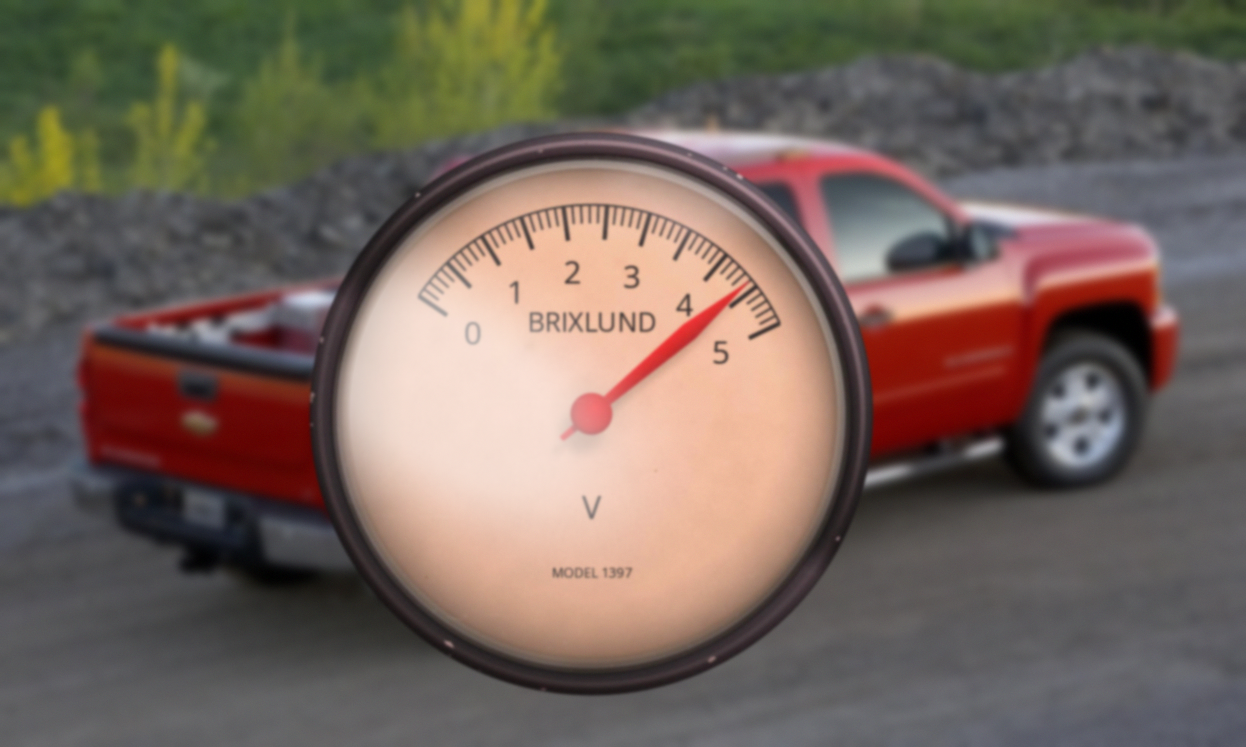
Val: 4.4,V
